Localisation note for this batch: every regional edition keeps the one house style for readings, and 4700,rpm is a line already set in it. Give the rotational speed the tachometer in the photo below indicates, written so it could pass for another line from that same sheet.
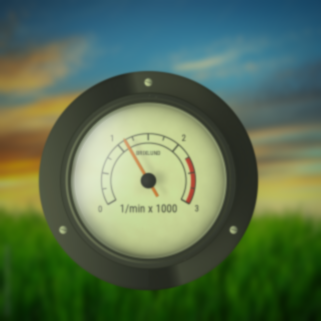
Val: 1125,rpm
